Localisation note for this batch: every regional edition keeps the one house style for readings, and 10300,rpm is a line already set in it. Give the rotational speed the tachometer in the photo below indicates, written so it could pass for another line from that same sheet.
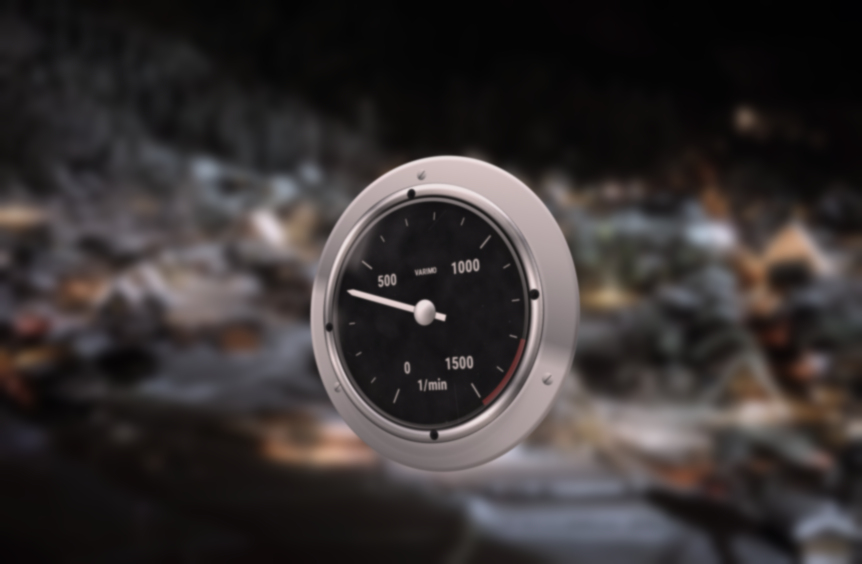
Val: 400,rpm
